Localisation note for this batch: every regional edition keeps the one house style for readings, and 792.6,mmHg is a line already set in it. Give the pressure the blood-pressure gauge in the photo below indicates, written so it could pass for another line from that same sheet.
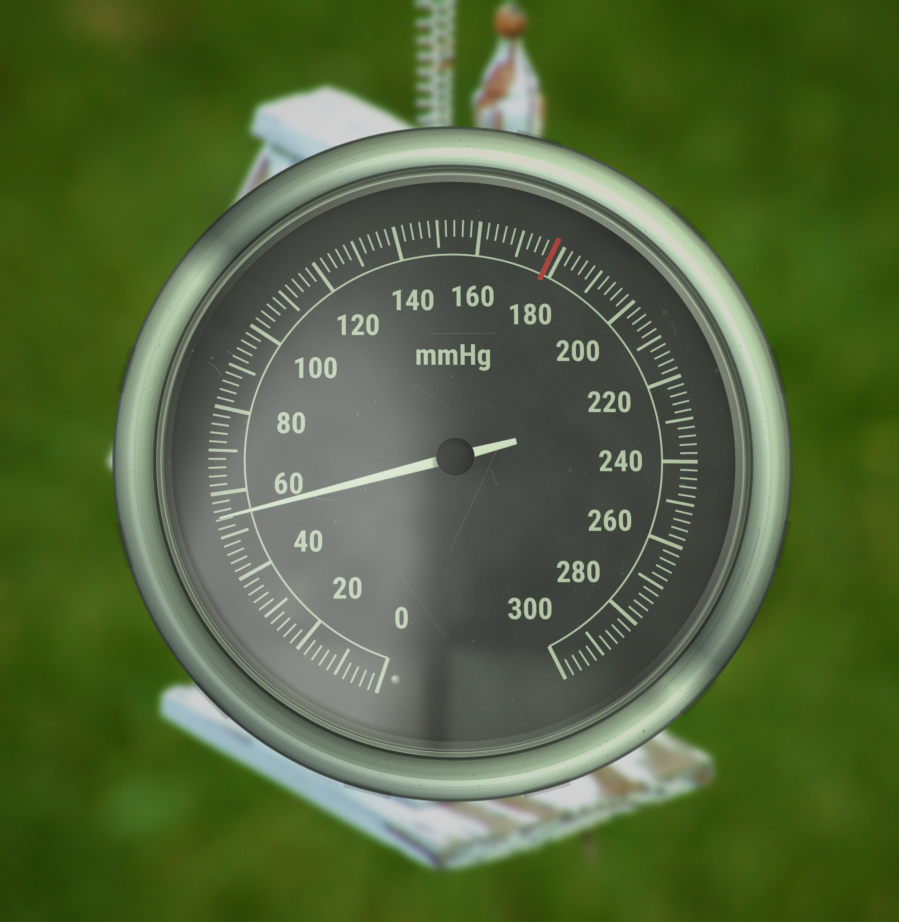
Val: 54,mmHg
